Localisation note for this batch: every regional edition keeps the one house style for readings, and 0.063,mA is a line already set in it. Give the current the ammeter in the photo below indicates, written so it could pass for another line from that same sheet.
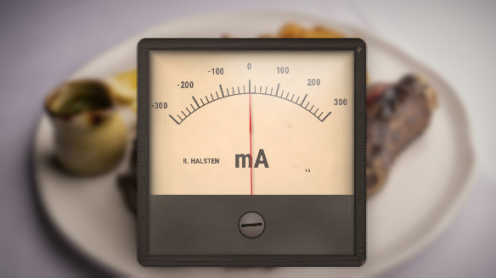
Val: 0,mA
